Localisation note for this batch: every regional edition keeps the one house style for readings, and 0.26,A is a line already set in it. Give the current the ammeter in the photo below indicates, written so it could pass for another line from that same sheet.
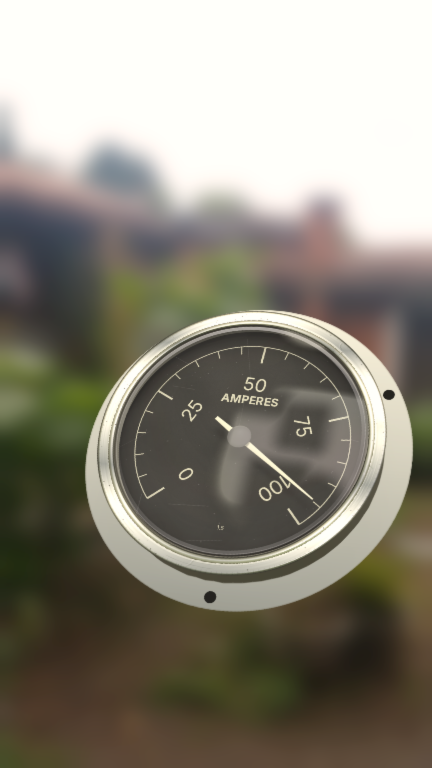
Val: 95,A
